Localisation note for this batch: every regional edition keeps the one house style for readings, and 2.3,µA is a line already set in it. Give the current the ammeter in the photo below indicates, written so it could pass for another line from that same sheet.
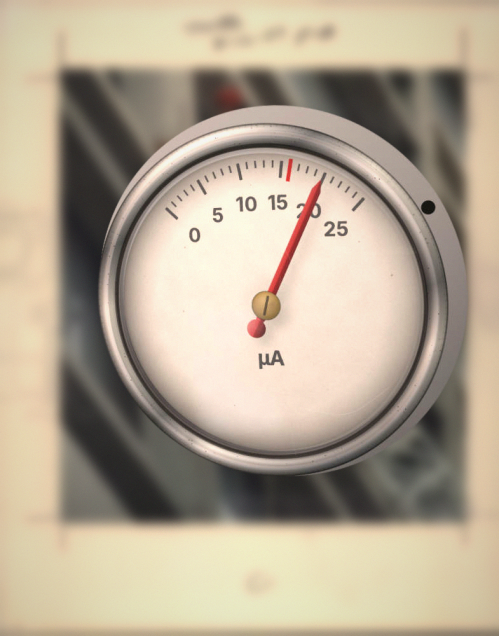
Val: 20,µA
